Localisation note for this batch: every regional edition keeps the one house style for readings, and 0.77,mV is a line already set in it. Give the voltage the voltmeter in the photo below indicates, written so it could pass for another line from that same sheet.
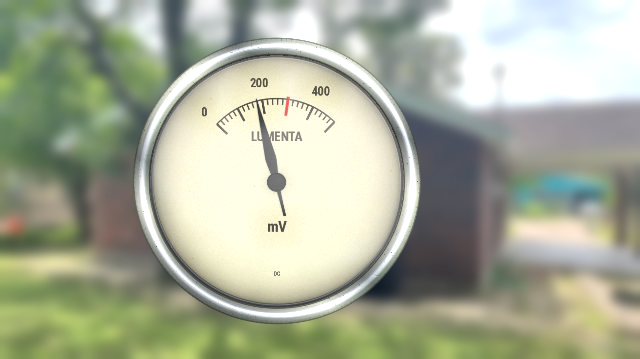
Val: 180,mV
